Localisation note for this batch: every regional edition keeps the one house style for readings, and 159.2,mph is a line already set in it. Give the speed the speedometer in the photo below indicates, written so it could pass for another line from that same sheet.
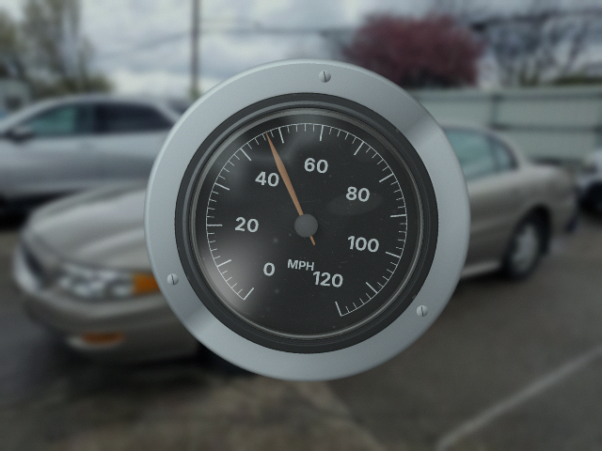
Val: 47,mph
